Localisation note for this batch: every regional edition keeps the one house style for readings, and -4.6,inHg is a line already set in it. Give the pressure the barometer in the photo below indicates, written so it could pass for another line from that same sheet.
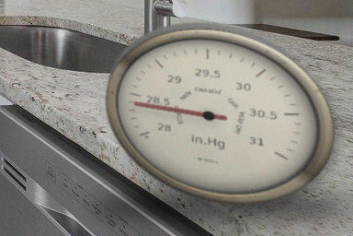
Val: 28.4,inHg
